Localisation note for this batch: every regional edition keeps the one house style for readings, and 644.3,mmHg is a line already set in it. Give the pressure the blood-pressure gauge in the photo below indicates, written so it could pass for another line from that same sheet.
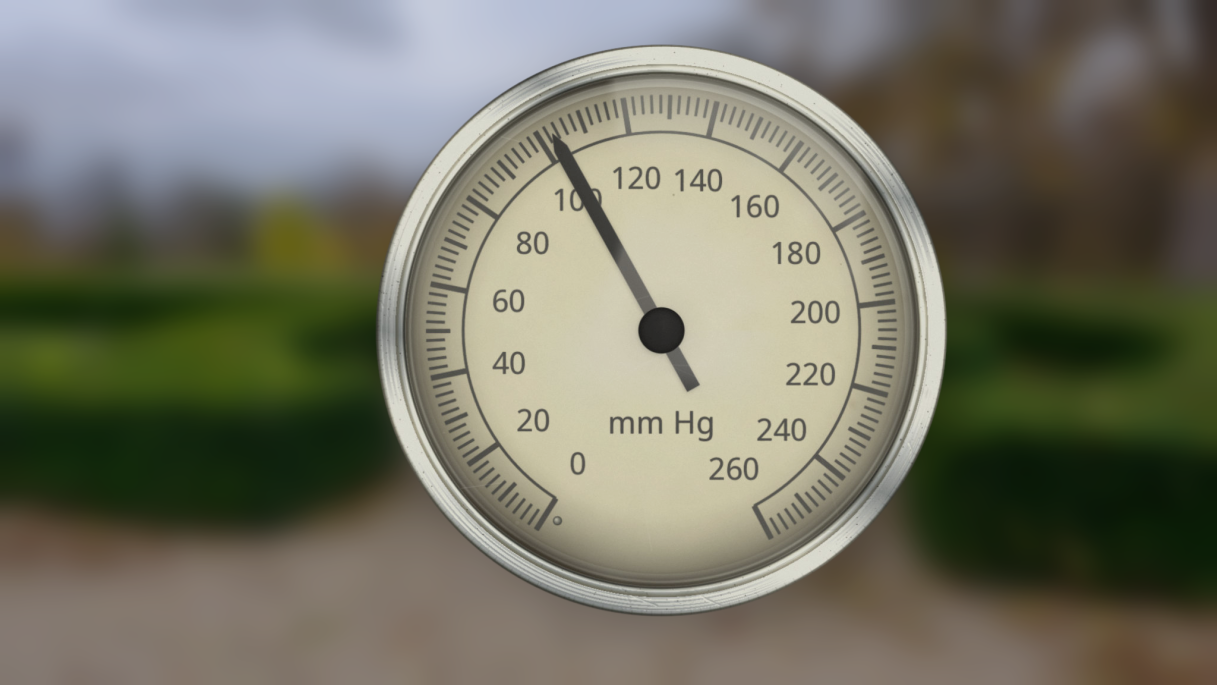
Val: 103,mmHg
